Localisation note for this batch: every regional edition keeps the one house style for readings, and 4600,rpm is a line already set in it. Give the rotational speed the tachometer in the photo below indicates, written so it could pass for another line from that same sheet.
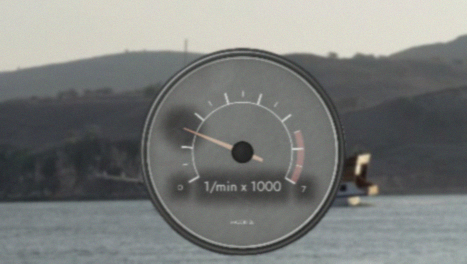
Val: 1500,rpm
